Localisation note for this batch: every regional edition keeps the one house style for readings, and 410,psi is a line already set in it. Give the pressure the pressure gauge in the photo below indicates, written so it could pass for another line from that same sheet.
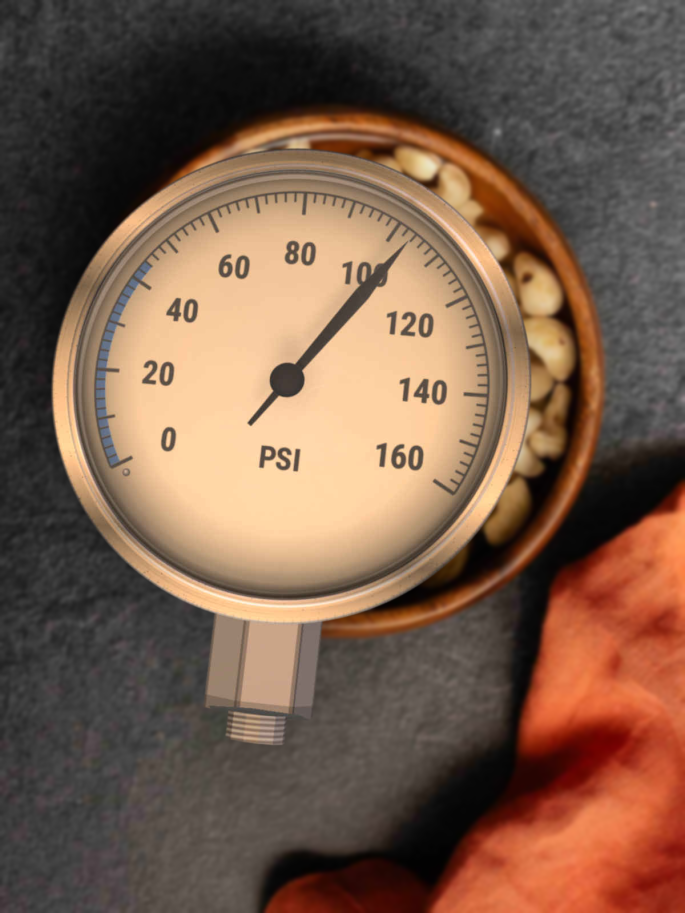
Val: 104,psi
